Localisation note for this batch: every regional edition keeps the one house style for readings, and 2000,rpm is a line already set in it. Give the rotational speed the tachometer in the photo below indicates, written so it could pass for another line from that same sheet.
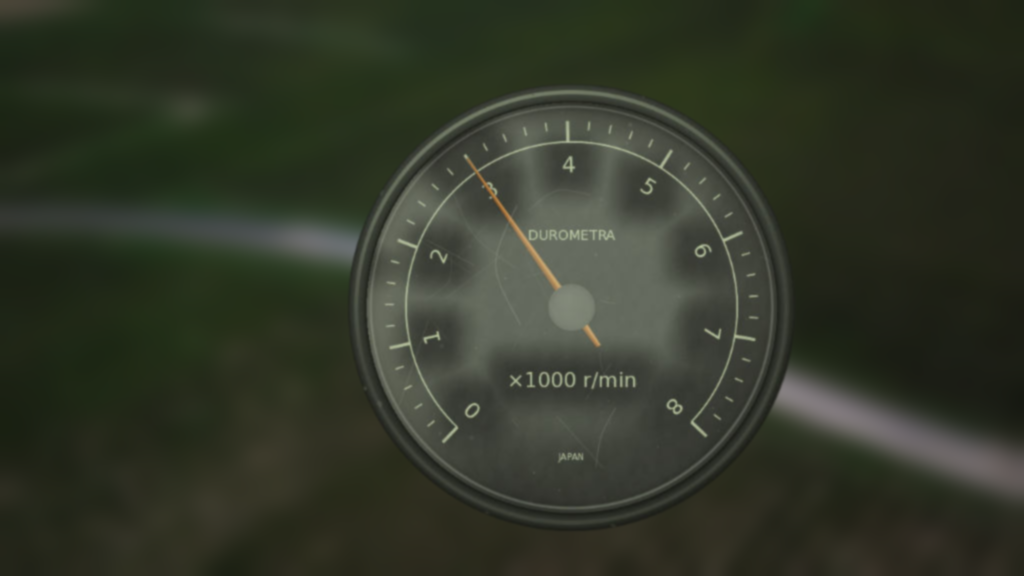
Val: 3000,rpm
